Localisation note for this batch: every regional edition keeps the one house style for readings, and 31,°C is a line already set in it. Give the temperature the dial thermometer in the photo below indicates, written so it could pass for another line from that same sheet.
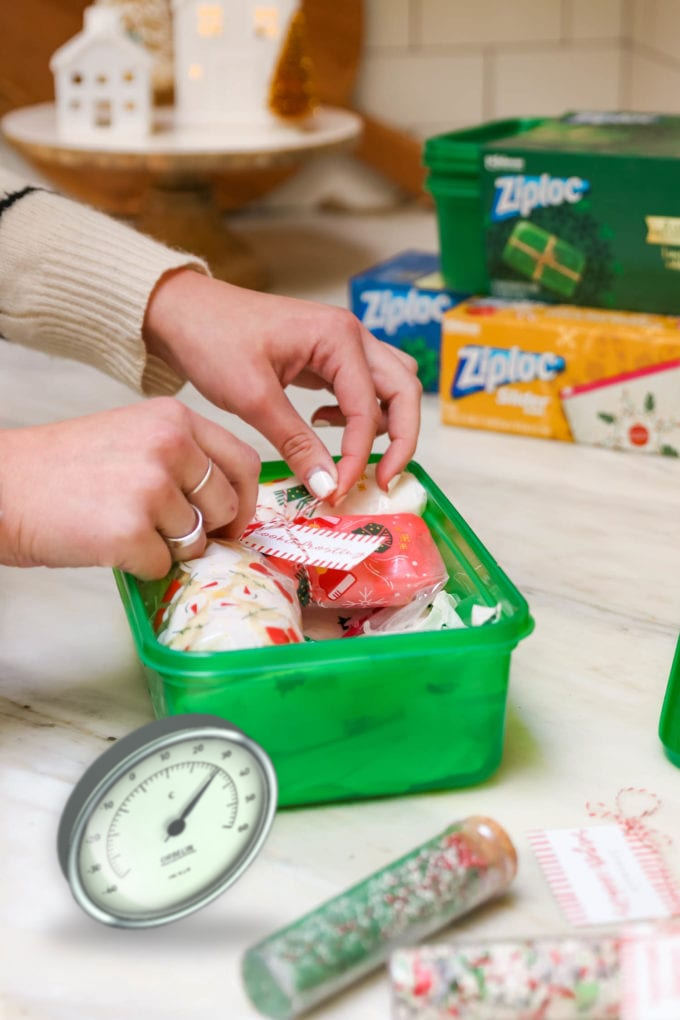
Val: 30,°C
